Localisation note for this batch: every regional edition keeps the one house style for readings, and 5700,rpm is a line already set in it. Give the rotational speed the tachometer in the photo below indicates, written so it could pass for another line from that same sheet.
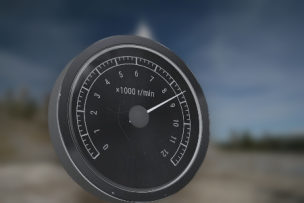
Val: 8600,rpm
